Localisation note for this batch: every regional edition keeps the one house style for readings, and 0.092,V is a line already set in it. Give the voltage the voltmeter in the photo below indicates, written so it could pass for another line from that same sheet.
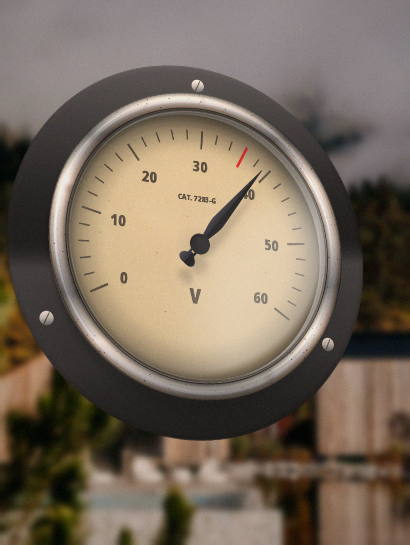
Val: 39,V
